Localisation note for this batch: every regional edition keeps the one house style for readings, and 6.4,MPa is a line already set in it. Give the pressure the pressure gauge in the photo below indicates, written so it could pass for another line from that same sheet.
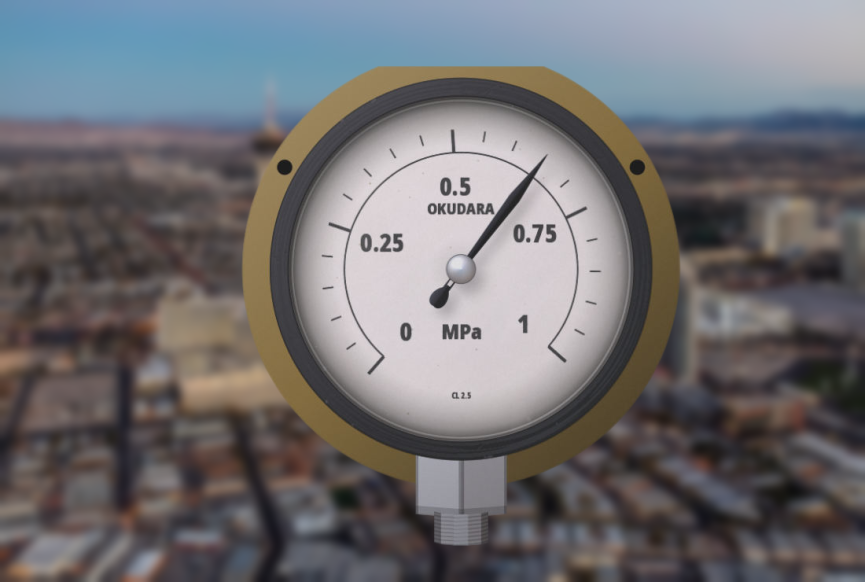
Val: 0.65,MPa
